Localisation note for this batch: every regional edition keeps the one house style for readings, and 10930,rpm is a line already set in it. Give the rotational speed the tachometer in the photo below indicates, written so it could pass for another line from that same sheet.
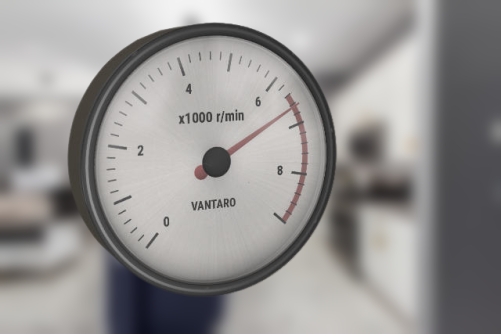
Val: 6600,rpm
